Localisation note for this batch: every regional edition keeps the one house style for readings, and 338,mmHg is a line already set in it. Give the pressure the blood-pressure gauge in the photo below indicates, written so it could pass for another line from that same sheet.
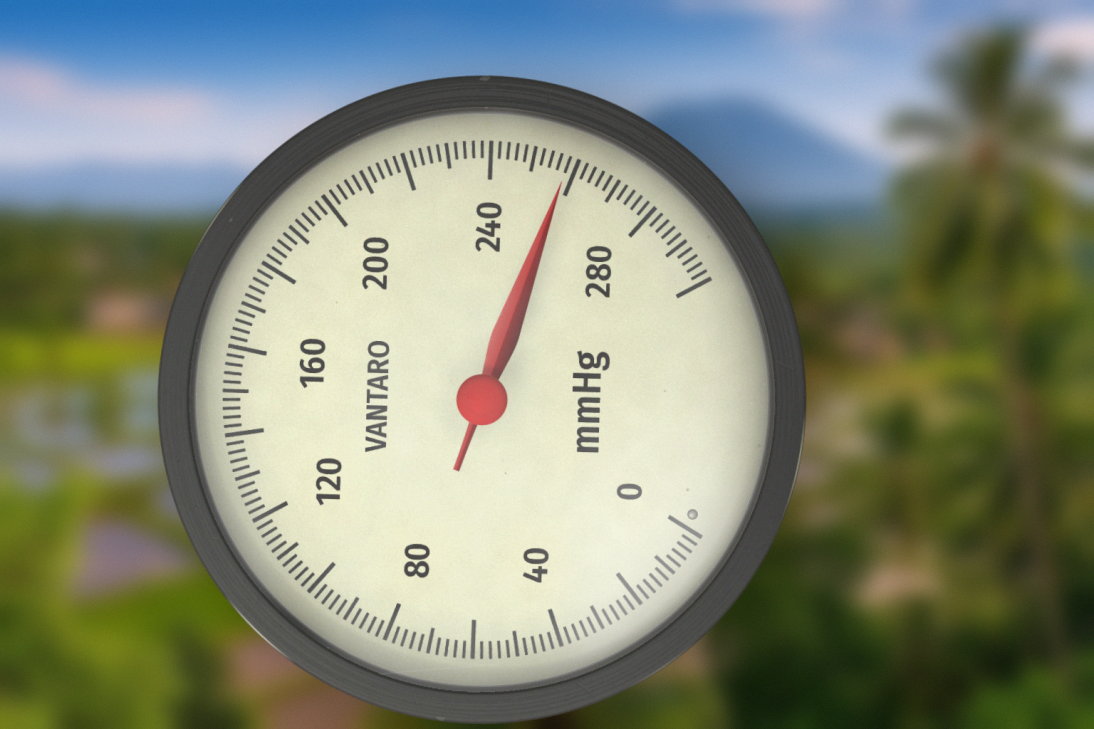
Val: 258,mmHg
